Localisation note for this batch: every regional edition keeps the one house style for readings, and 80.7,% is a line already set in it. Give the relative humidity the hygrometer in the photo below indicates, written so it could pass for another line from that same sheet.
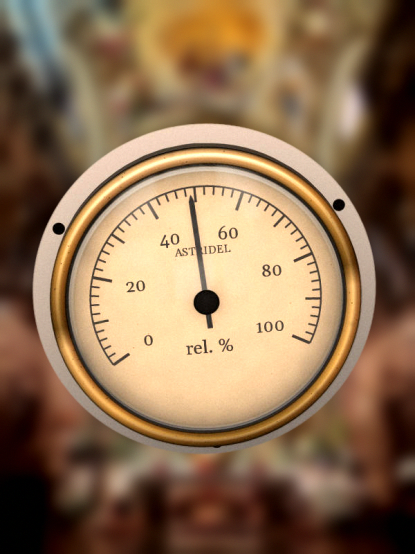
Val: 49,%
